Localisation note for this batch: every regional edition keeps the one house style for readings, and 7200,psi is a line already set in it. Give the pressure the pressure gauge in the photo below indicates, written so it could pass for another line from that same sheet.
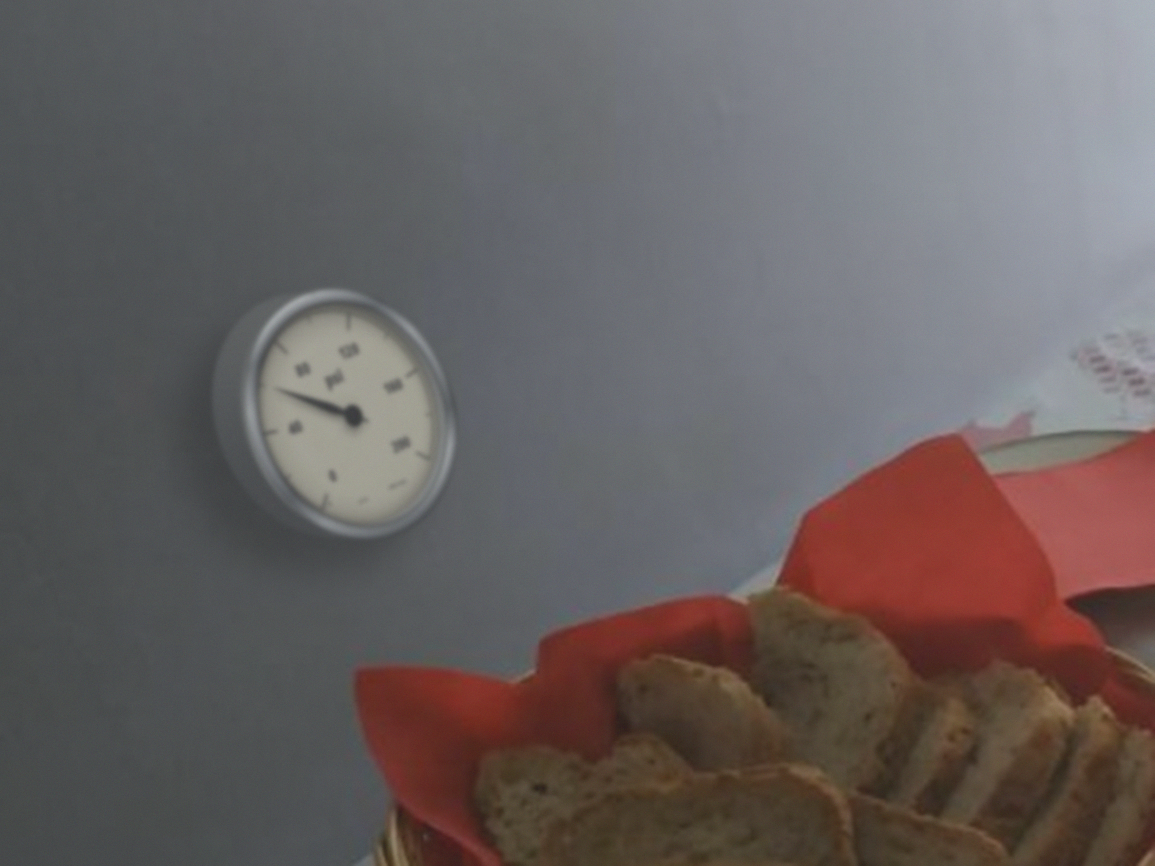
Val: 60,psi
